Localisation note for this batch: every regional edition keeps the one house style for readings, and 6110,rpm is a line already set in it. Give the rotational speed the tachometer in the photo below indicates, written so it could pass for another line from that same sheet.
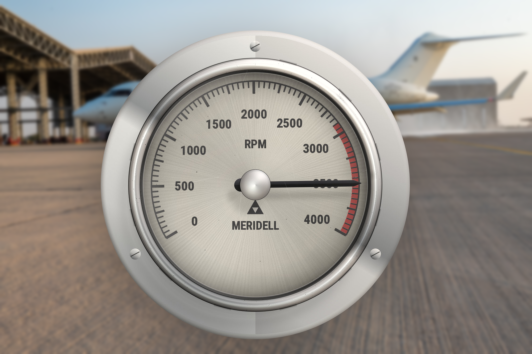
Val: 3500,rpm
